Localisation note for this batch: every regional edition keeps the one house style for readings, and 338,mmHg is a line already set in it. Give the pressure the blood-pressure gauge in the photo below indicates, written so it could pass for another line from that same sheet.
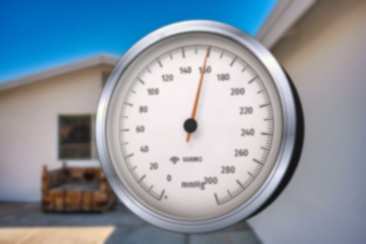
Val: 160,mmHg
